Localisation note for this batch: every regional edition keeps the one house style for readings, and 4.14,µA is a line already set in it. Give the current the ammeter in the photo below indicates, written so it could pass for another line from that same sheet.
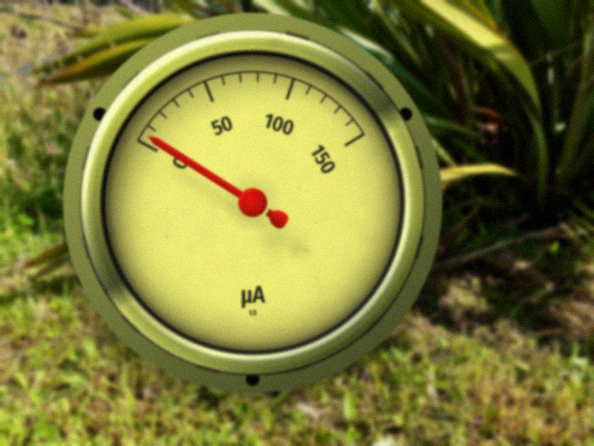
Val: 5,µA
